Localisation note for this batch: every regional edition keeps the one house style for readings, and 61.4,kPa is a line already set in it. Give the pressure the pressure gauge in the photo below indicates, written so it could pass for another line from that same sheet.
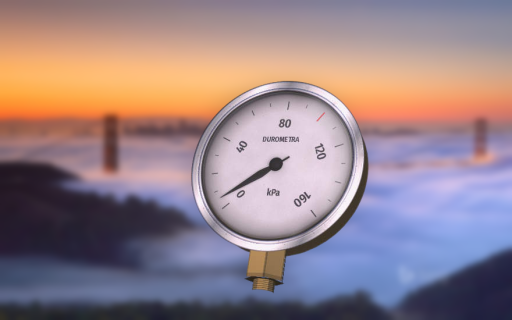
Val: 5,kPa
